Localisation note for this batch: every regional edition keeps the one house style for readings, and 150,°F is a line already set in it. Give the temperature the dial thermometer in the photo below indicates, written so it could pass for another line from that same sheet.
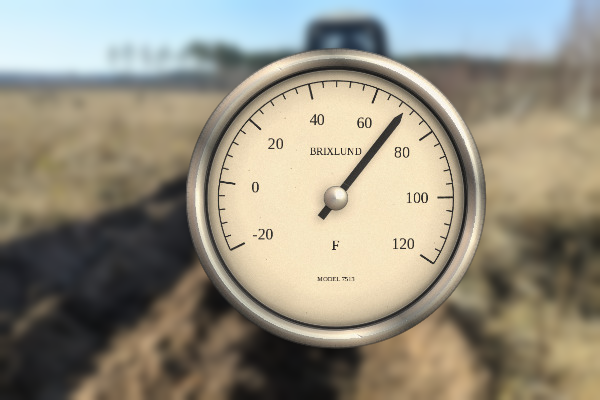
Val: 70,°F
